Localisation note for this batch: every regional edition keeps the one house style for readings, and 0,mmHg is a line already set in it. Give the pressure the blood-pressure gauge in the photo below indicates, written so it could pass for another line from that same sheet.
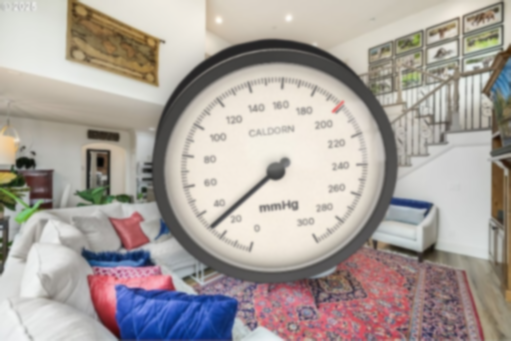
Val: 30,mmHg
